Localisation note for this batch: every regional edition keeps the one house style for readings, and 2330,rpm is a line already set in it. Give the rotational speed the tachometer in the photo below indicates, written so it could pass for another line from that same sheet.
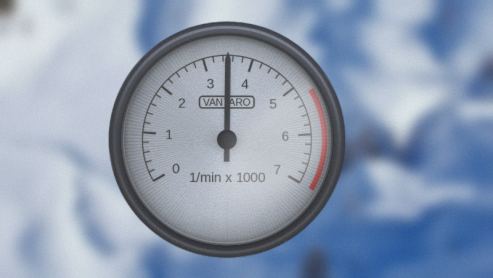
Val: 3500,rpm
